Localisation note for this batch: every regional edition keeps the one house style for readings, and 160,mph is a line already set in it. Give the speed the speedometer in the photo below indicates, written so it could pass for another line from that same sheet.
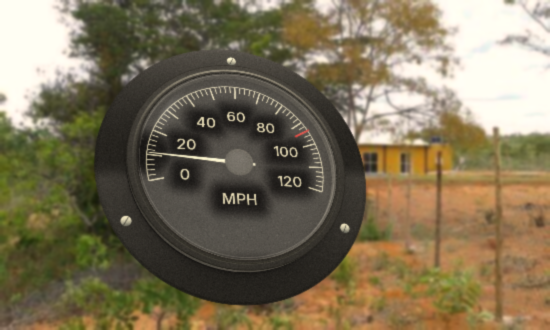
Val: 10,mph
